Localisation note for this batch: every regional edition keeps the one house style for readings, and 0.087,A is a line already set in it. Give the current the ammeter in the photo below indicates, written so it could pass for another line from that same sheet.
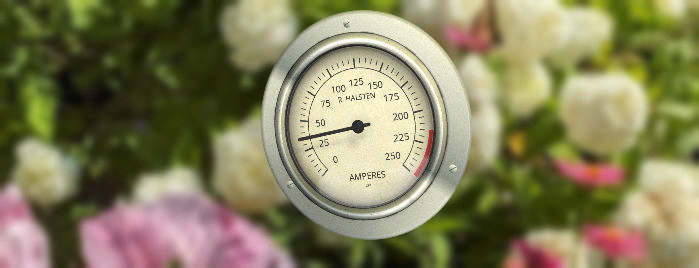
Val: 35,A
